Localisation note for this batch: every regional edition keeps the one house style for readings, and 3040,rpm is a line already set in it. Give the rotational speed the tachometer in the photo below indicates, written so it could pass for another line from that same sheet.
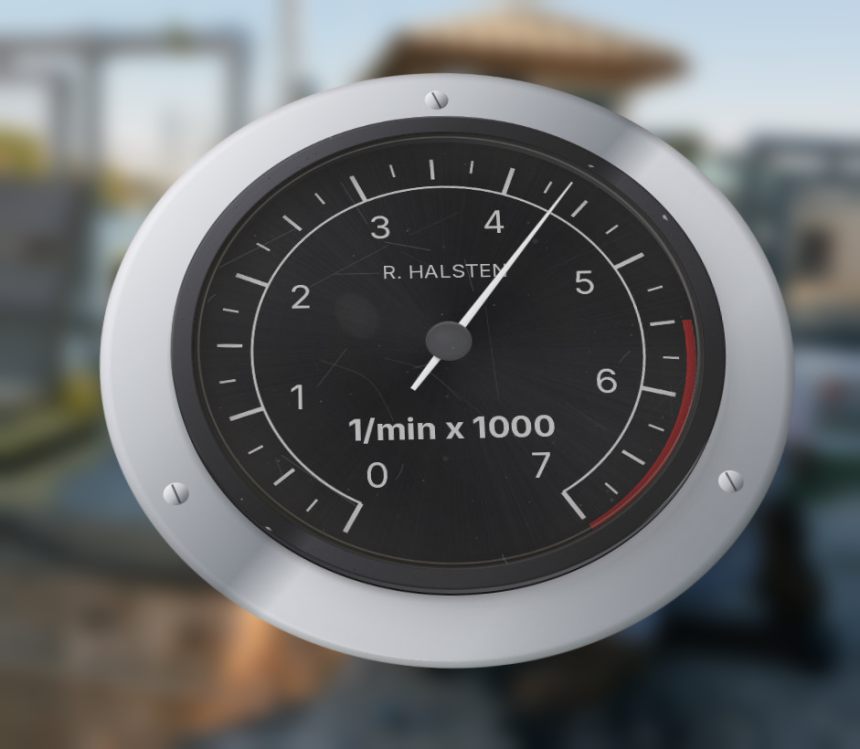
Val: 4375,rpm
